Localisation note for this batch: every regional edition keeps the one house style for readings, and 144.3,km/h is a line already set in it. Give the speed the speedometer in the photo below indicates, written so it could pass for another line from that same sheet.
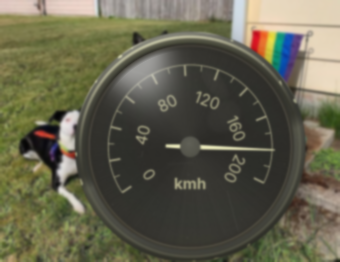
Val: 180,km/h
